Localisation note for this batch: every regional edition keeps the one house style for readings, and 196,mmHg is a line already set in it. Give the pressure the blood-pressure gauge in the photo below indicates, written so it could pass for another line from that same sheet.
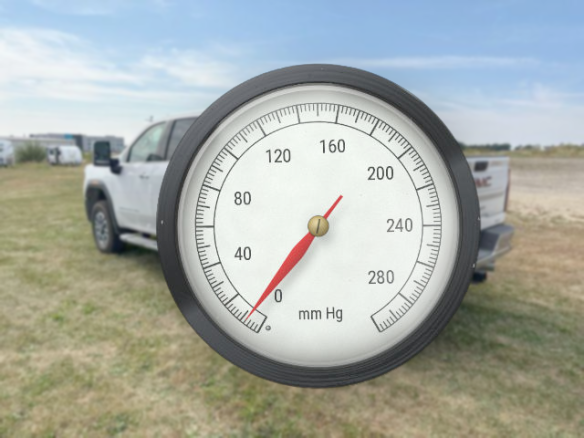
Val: 8,mmHg
